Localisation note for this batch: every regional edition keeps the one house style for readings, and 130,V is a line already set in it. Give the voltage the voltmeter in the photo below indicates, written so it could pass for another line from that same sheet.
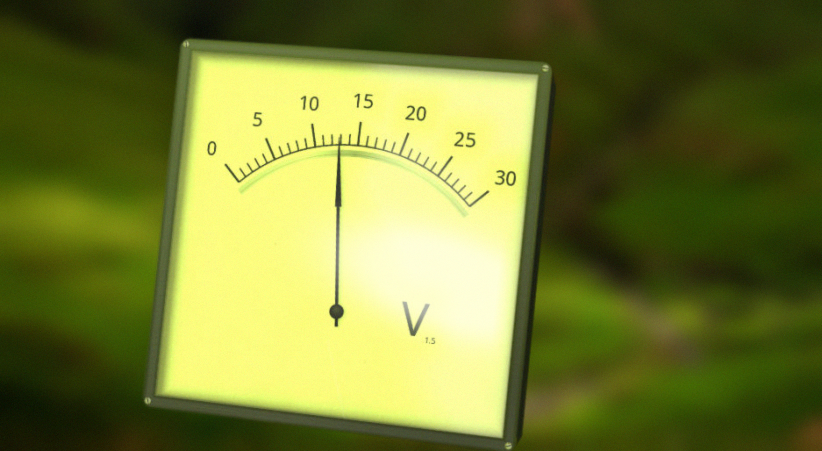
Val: 13,V
